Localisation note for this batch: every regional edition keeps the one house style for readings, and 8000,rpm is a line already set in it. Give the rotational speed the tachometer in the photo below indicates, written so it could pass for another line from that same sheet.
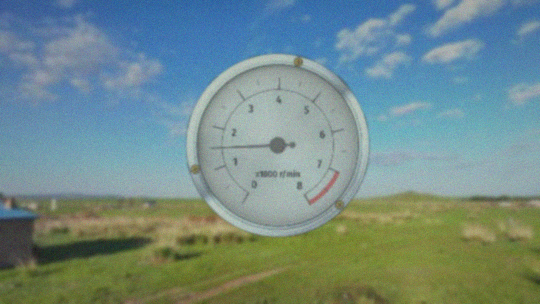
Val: 1500,rpm
